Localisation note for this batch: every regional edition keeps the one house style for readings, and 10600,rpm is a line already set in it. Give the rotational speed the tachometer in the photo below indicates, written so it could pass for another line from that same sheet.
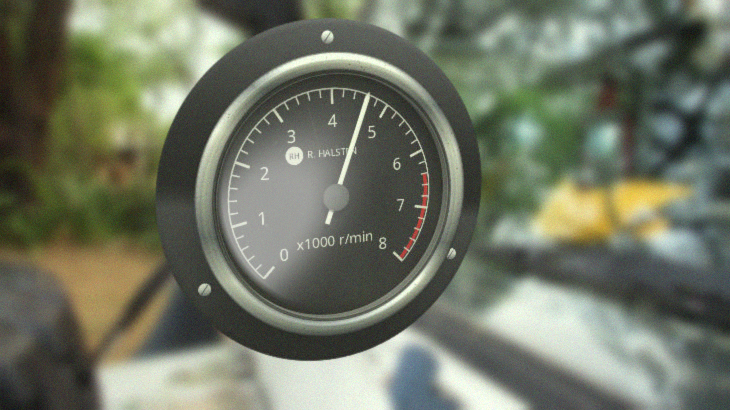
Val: 4600,rpm
